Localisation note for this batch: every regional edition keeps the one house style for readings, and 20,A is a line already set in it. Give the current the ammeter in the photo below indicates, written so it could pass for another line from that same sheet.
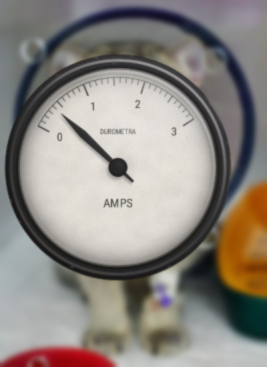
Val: 0.4,A
